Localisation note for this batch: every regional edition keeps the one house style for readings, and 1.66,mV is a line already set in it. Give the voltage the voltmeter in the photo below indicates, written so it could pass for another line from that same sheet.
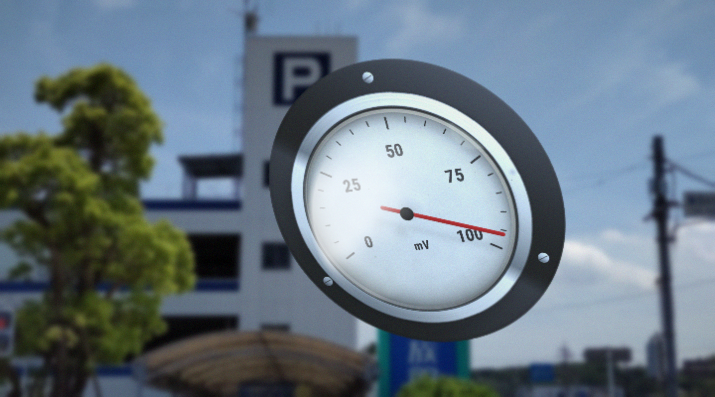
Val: 95,mV
